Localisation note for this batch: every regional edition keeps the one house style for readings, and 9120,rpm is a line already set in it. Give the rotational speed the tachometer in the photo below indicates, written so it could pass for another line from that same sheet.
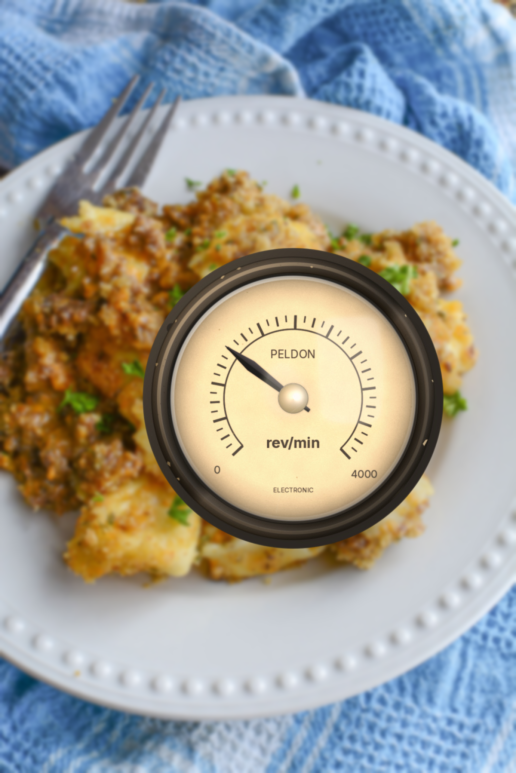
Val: 1200,rpm
